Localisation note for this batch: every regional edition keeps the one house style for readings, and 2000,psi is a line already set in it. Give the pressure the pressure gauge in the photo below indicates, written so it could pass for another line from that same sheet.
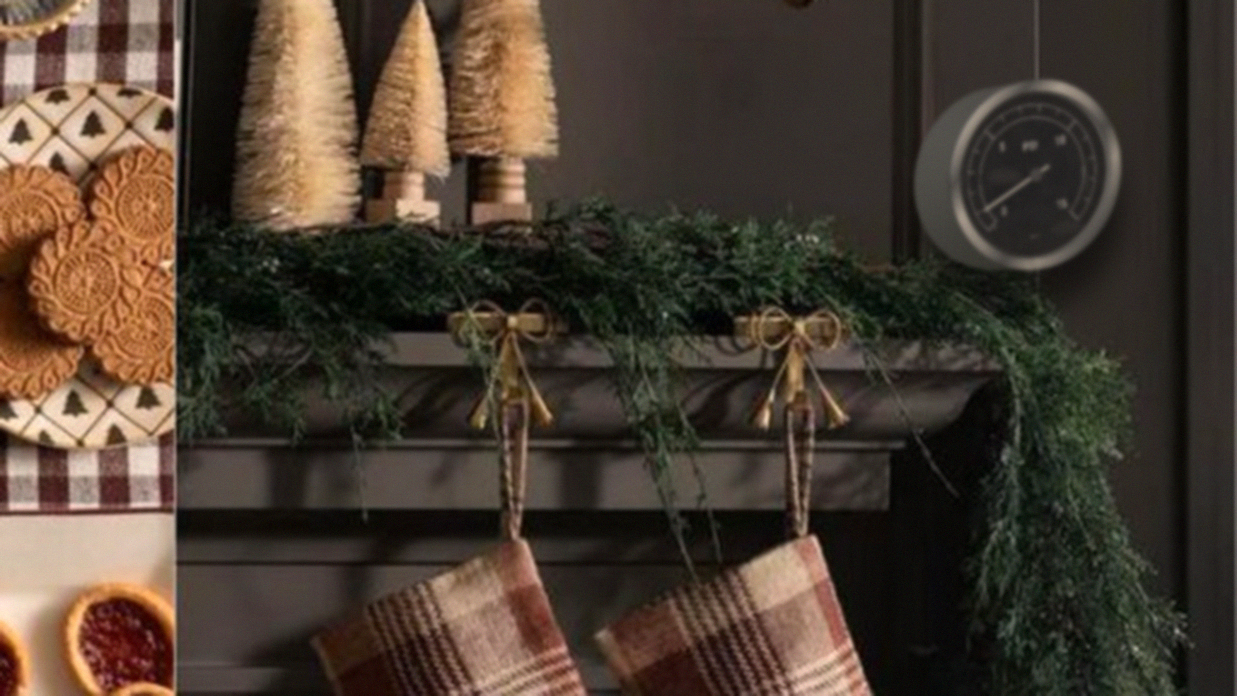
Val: 1,psi
